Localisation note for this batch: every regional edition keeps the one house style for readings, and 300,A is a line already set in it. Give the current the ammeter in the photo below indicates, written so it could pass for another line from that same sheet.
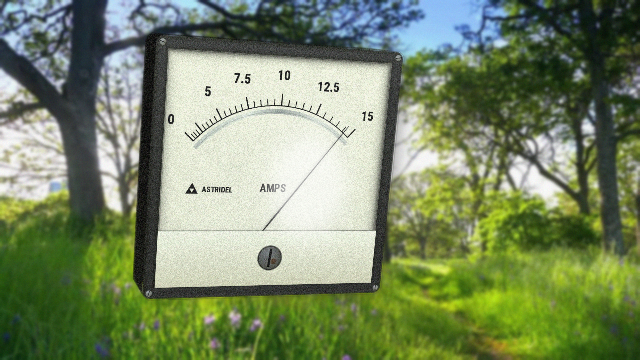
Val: 14.5,A
